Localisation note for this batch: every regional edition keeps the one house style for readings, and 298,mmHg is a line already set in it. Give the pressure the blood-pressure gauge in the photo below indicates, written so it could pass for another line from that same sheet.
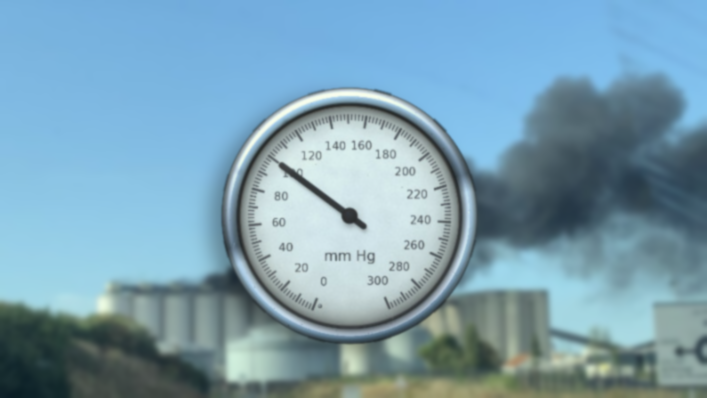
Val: 100,mmHg
